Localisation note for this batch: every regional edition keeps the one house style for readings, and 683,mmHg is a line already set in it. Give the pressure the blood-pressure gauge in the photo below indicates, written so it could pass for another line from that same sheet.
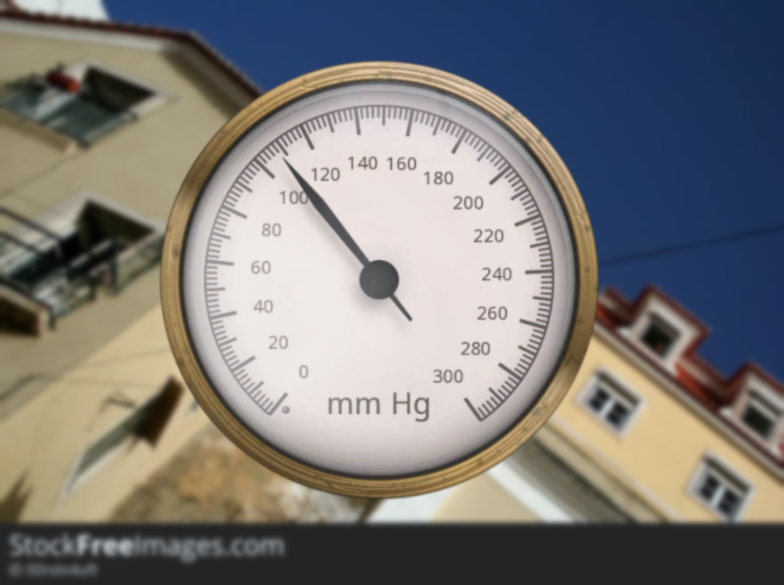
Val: 108,mmHg
